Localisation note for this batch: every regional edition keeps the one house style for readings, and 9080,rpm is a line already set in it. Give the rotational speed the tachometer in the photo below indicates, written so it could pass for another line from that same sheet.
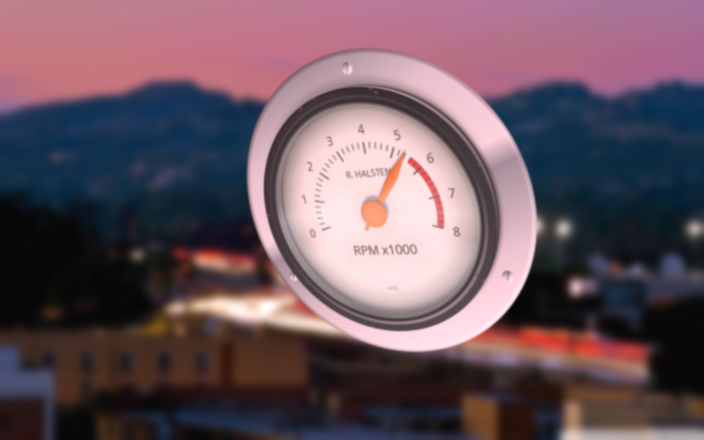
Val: 5400,rpm
